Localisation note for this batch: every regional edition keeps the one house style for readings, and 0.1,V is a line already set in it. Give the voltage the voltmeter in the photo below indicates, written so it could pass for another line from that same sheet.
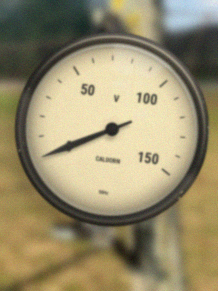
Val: 0,V
